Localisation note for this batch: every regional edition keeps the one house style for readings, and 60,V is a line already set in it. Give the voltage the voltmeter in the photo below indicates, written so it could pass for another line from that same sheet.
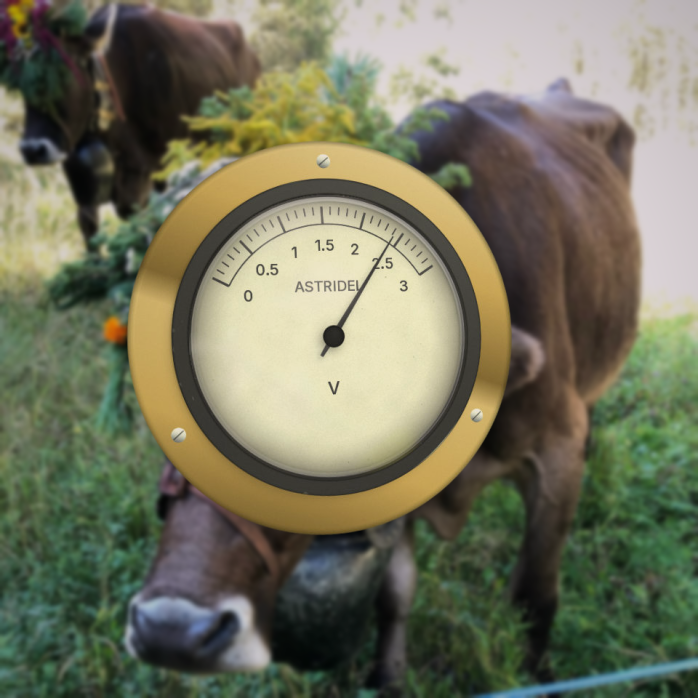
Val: 2.4,V
